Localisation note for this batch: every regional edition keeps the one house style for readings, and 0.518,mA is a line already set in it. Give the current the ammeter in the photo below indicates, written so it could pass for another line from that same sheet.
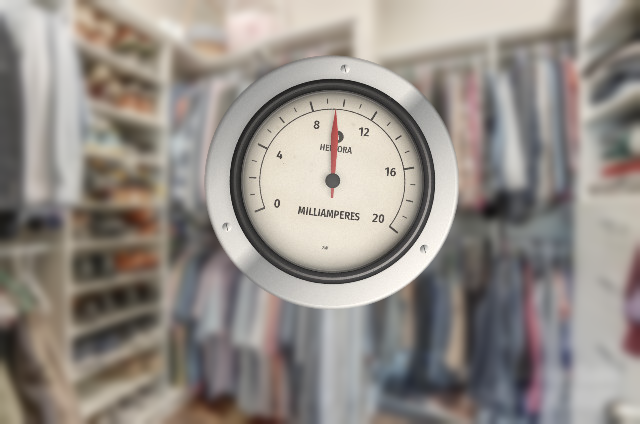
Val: 9.5,mA
